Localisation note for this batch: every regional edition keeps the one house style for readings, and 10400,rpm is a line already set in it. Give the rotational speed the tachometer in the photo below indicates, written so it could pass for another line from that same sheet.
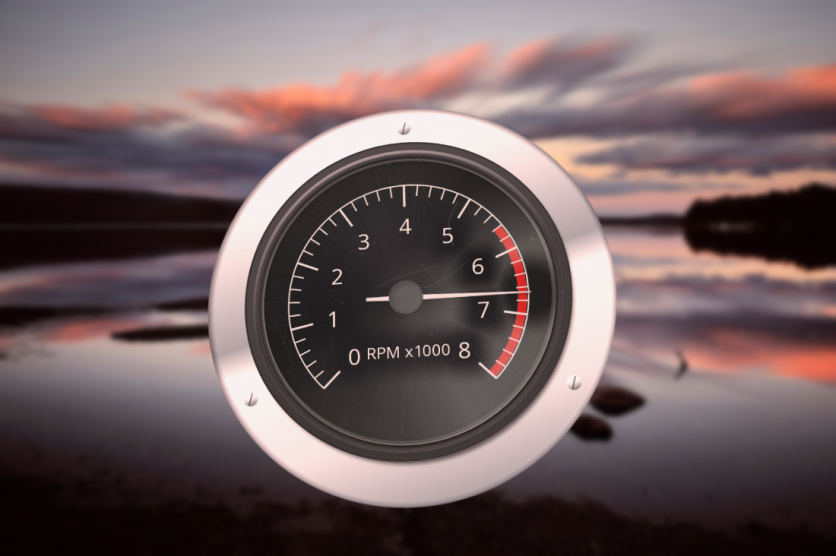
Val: 6700,rpm
